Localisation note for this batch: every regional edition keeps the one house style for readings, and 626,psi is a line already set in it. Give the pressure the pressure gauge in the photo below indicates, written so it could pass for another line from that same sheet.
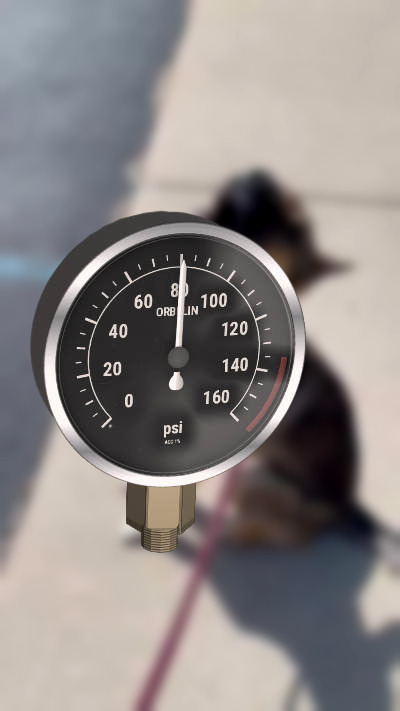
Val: 80,psi
